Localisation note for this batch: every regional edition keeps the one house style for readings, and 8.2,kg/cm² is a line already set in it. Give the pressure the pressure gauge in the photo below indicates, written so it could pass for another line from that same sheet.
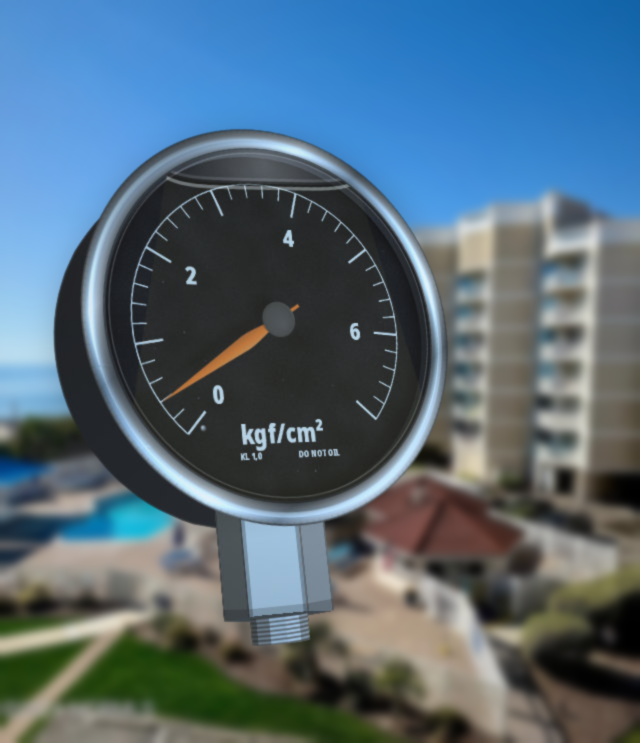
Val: 0.4,kg/cm²
